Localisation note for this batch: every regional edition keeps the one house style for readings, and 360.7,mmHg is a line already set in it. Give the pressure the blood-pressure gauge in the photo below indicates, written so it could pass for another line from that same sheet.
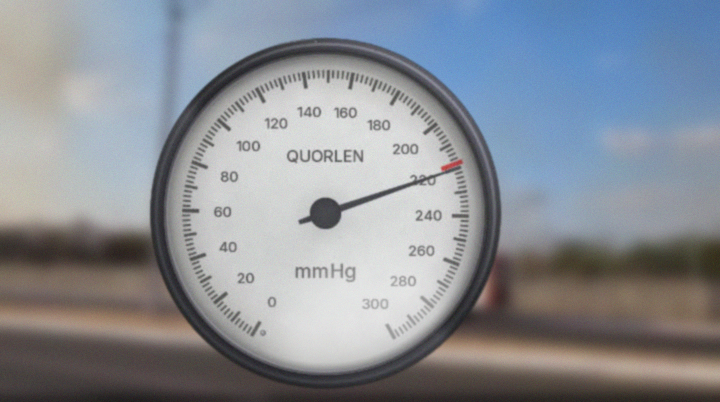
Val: 220,mmHg
